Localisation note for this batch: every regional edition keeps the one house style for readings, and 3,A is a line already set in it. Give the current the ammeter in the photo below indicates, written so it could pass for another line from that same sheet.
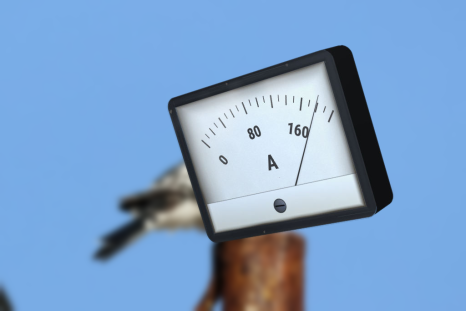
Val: 180,A
